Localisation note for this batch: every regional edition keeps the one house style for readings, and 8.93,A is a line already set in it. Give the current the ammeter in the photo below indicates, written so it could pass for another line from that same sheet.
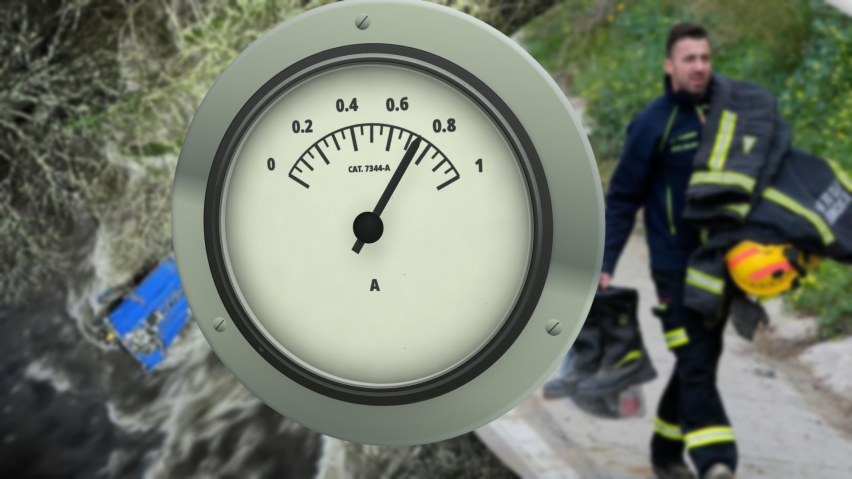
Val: 0.75,A
